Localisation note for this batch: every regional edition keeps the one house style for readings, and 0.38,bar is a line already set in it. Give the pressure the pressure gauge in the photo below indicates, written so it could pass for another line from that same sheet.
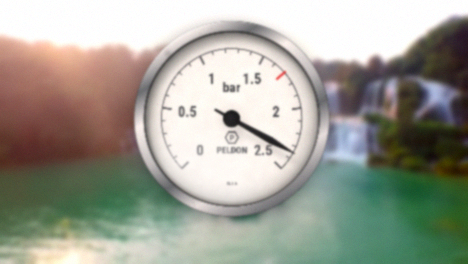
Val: 2.35,bar
